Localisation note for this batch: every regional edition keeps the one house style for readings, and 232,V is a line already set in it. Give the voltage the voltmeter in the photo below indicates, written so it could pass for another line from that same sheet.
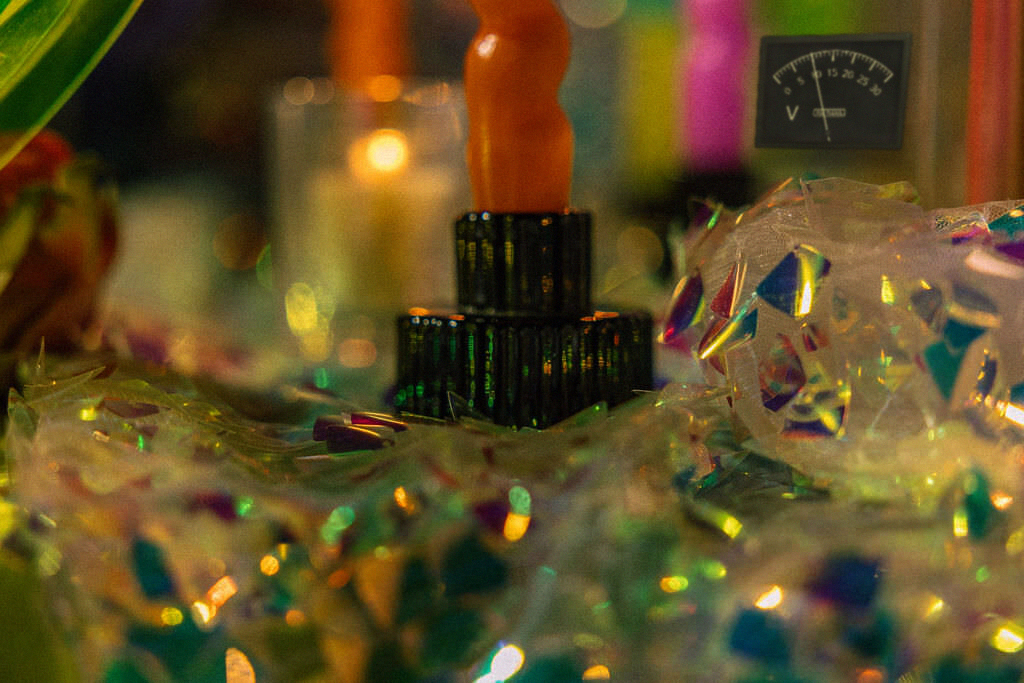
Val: 10,V
